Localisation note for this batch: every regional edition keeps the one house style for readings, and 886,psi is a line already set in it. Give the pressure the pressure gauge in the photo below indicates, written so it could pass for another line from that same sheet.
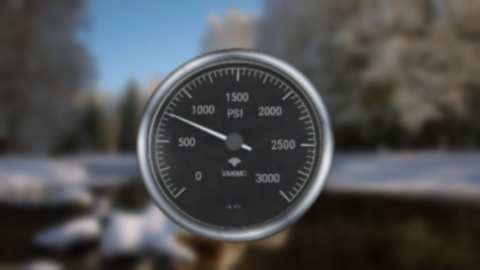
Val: 750,psi
